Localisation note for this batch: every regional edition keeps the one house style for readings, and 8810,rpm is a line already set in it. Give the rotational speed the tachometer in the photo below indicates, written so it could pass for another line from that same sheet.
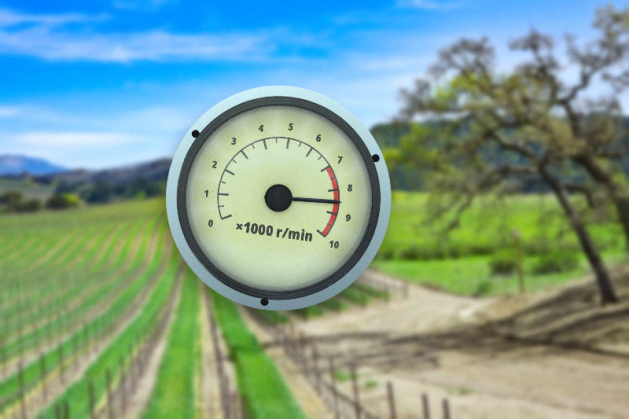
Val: 8500,rpm
